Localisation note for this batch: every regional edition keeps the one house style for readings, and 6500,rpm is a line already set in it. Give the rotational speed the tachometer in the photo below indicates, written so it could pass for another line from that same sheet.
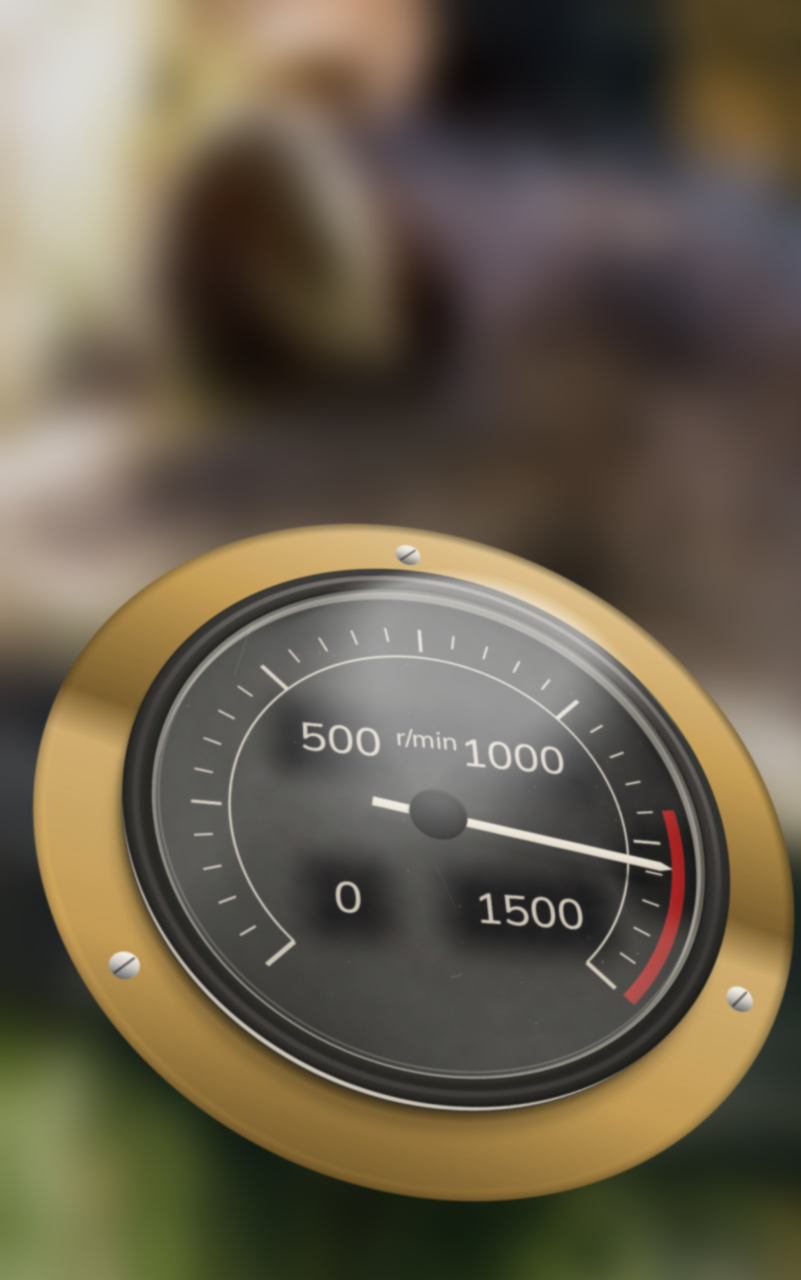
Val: 1300,rpm
